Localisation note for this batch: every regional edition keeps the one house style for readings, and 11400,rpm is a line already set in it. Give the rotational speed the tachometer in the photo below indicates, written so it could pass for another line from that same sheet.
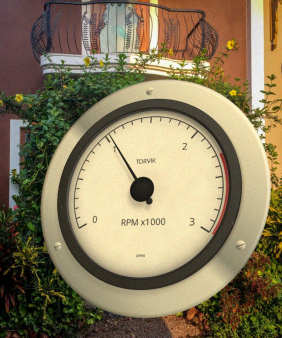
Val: 1050,rpm
